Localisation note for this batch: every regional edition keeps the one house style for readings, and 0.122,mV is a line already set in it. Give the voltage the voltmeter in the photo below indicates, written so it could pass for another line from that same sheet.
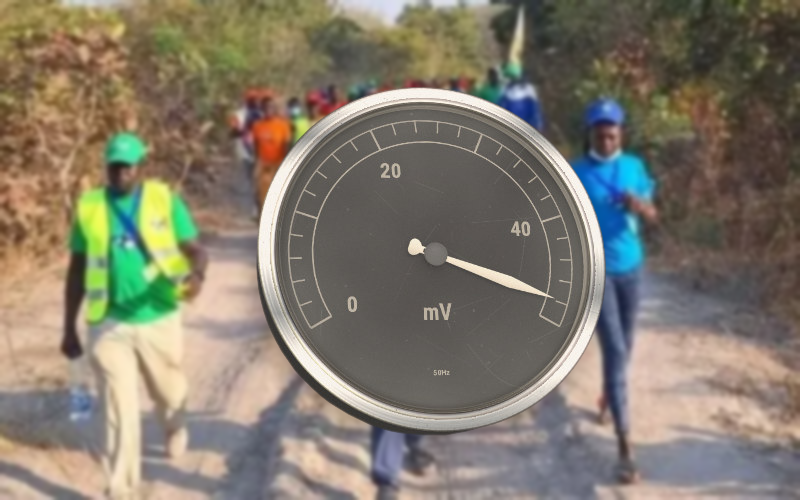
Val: 48,mV
